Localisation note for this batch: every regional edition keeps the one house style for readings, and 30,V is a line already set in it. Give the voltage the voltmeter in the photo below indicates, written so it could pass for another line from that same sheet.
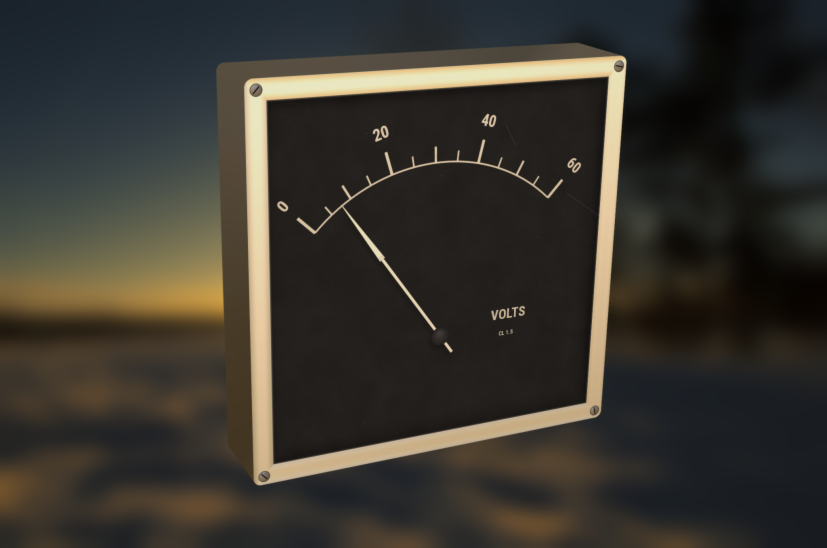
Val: 7.5,V
